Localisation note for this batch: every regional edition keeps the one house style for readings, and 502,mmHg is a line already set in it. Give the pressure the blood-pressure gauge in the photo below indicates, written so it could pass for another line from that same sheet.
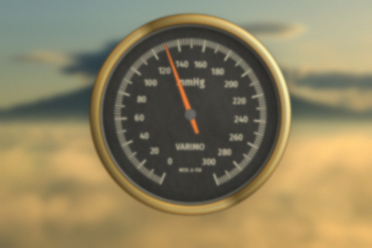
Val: 130,mmHg
